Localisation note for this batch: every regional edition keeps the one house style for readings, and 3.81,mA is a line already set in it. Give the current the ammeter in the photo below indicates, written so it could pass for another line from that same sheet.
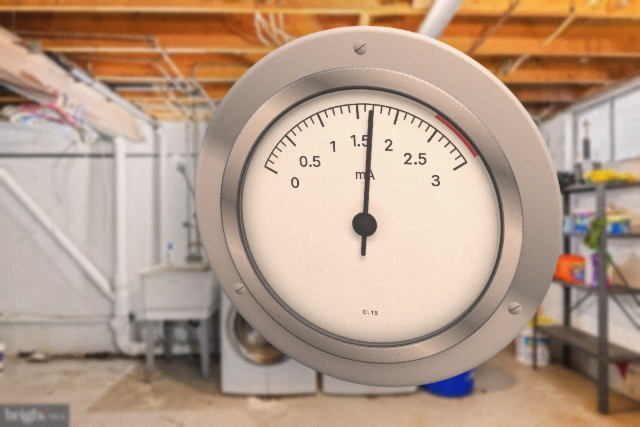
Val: 1.7,mA
